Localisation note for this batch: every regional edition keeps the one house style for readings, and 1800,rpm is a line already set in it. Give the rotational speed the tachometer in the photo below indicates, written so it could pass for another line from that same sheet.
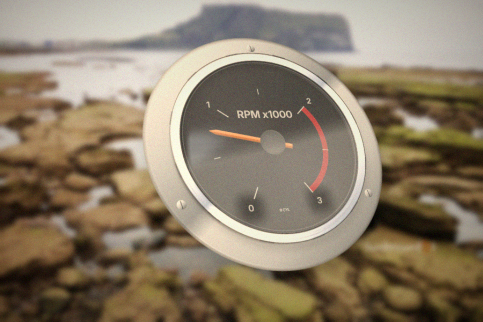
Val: 750,rpm
